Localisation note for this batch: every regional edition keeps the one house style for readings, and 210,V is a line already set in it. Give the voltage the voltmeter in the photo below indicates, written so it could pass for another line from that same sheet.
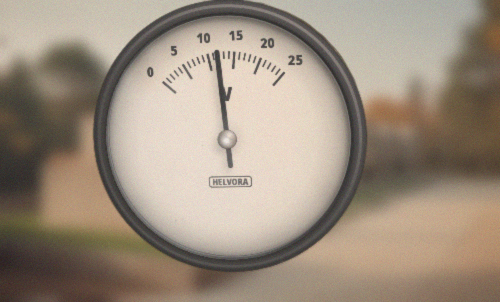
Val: 12,V
